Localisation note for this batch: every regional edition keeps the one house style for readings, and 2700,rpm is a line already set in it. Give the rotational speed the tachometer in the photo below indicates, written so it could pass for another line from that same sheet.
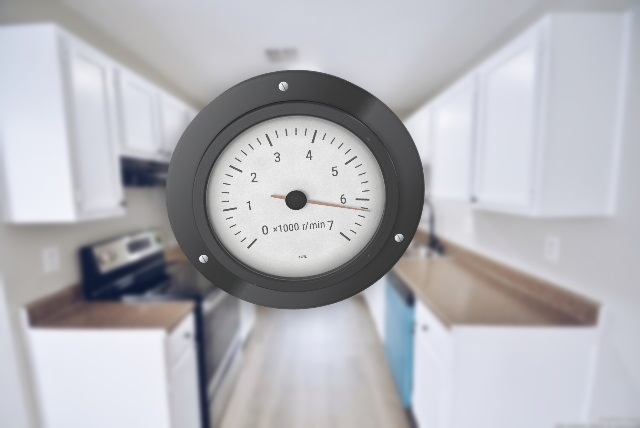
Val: 6200,rpm
